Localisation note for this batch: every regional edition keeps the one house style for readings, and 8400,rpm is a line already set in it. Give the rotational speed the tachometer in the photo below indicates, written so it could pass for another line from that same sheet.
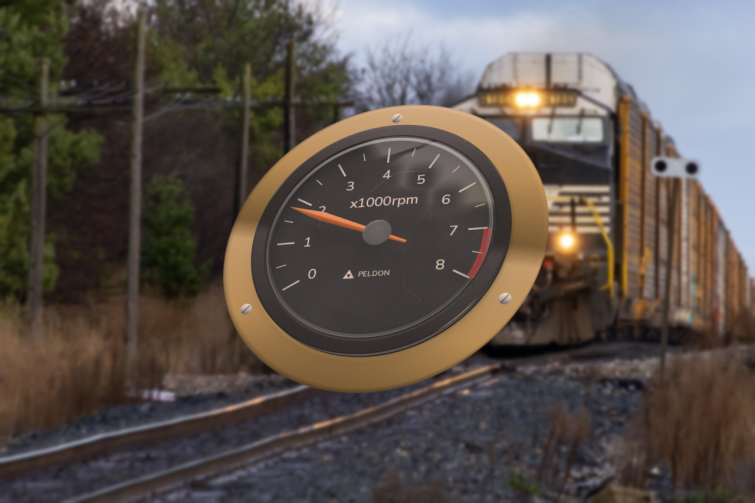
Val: 1750,rpm
